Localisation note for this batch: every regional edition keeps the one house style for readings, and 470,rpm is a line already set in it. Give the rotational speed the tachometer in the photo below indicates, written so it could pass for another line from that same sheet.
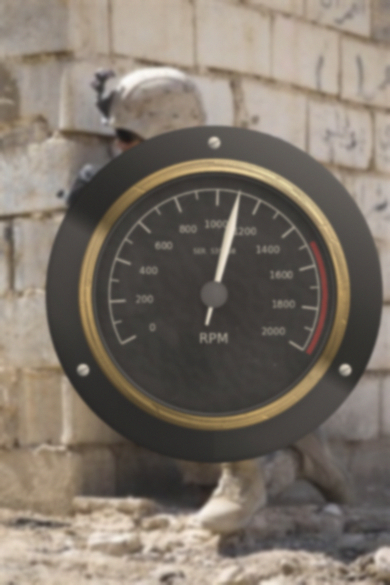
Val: 1100,rpm
